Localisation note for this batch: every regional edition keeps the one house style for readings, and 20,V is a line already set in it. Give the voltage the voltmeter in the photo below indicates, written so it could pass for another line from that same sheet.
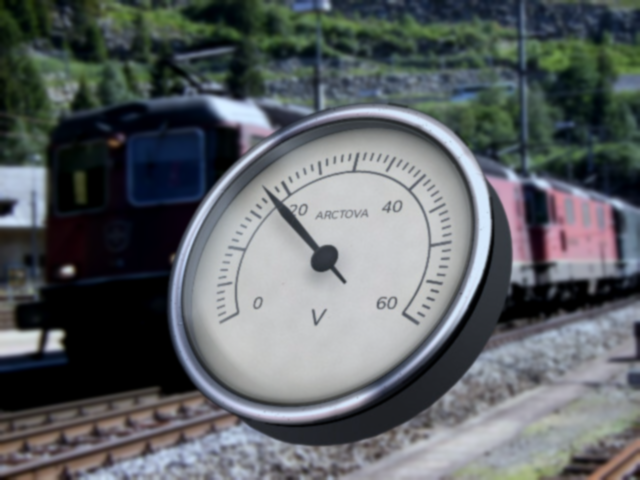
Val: 18,V
